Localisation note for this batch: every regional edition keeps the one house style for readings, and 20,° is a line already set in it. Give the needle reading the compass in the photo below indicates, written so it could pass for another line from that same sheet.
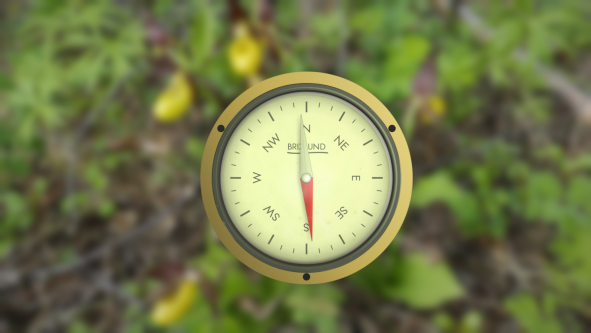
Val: 175,°
